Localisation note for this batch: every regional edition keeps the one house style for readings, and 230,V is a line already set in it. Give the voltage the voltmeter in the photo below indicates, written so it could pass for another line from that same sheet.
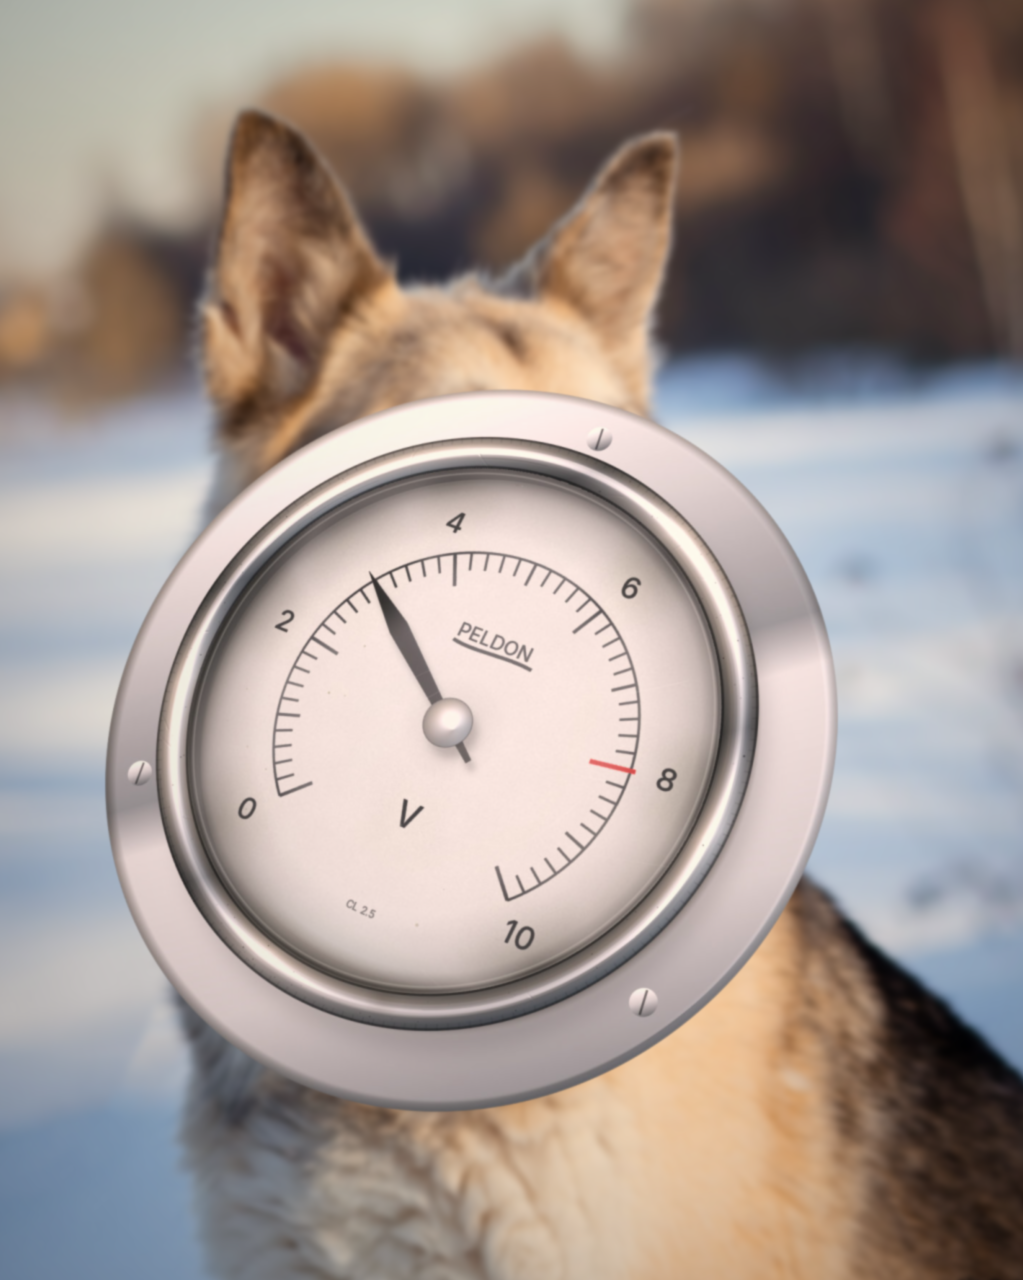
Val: 3,V
